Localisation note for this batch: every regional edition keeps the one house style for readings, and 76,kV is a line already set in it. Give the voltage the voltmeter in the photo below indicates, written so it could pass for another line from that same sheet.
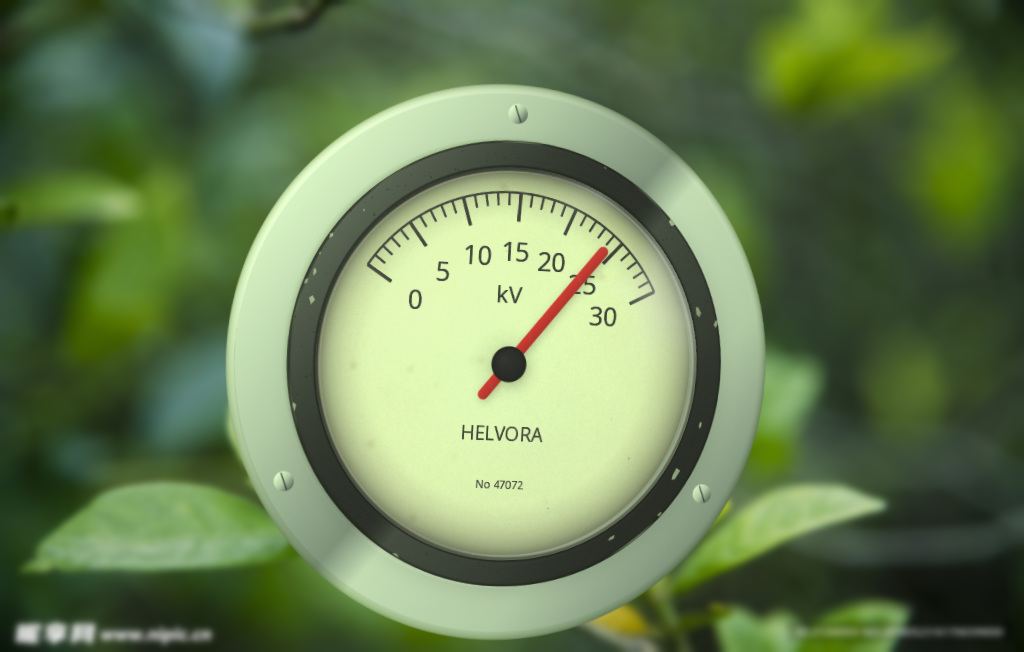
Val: 24,kV
